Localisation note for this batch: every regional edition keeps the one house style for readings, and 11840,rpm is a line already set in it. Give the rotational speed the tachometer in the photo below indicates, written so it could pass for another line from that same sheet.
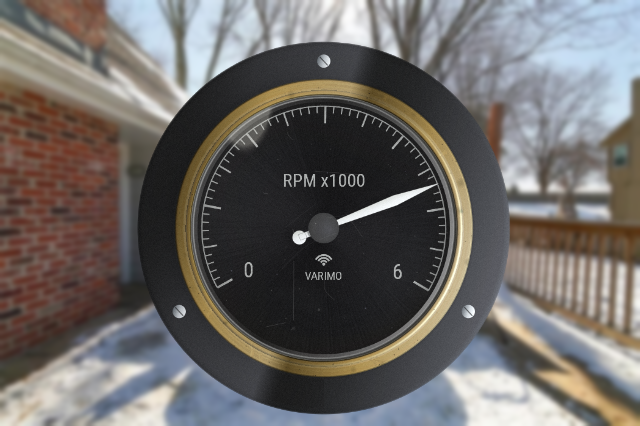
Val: 4700,rpm
